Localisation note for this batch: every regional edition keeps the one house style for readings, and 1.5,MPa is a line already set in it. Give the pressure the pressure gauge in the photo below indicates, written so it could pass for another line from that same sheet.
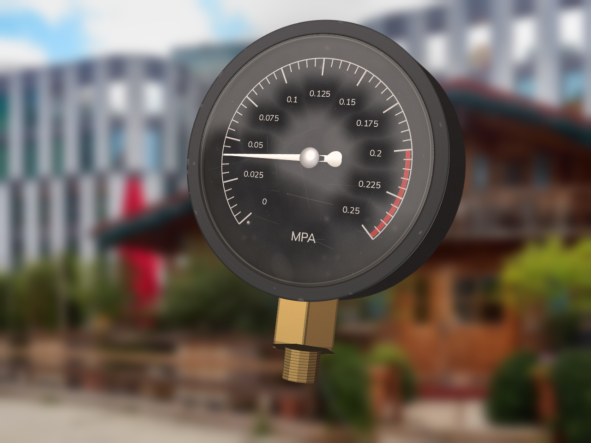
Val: 0.04,MPa
